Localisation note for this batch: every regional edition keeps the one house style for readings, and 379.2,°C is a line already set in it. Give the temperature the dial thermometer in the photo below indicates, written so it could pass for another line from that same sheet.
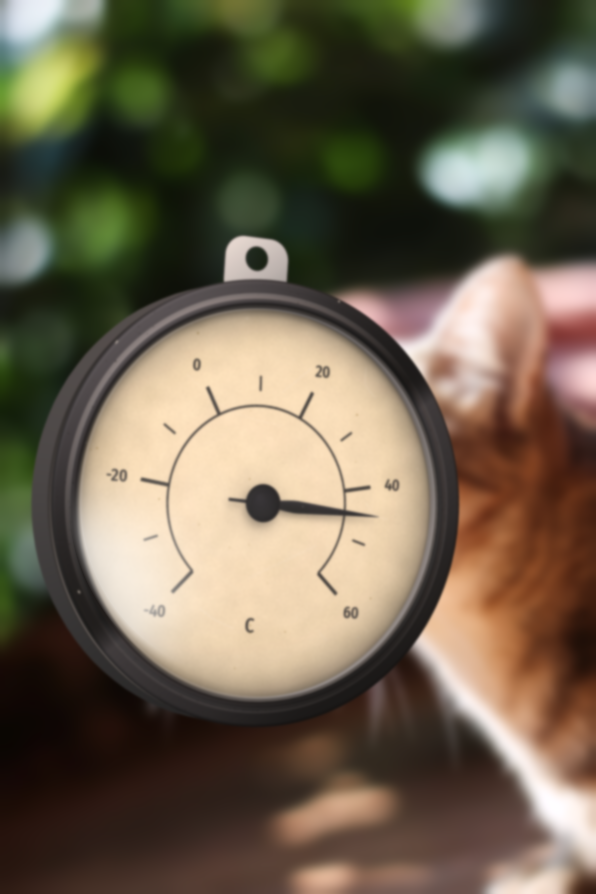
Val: 45,°C
